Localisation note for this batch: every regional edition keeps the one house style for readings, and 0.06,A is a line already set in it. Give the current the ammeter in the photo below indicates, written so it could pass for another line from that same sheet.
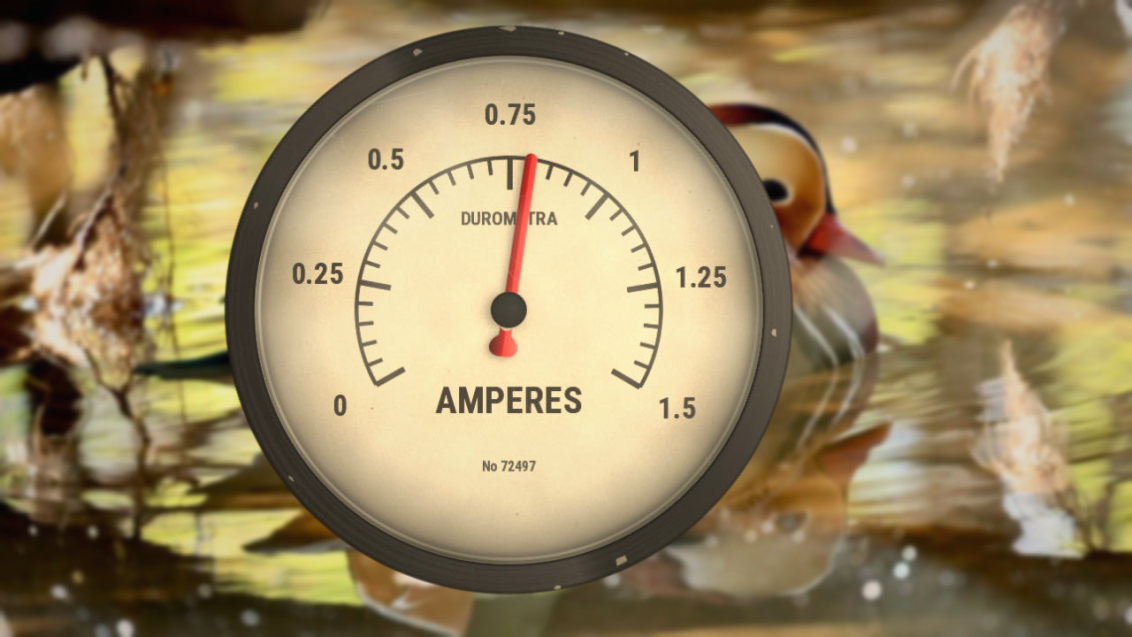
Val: 0.8,A
